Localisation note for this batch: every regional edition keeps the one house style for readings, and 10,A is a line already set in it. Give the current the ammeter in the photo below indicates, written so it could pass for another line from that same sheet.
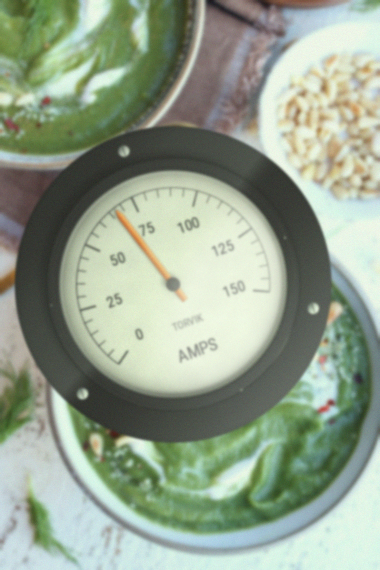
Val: 67.5,A
